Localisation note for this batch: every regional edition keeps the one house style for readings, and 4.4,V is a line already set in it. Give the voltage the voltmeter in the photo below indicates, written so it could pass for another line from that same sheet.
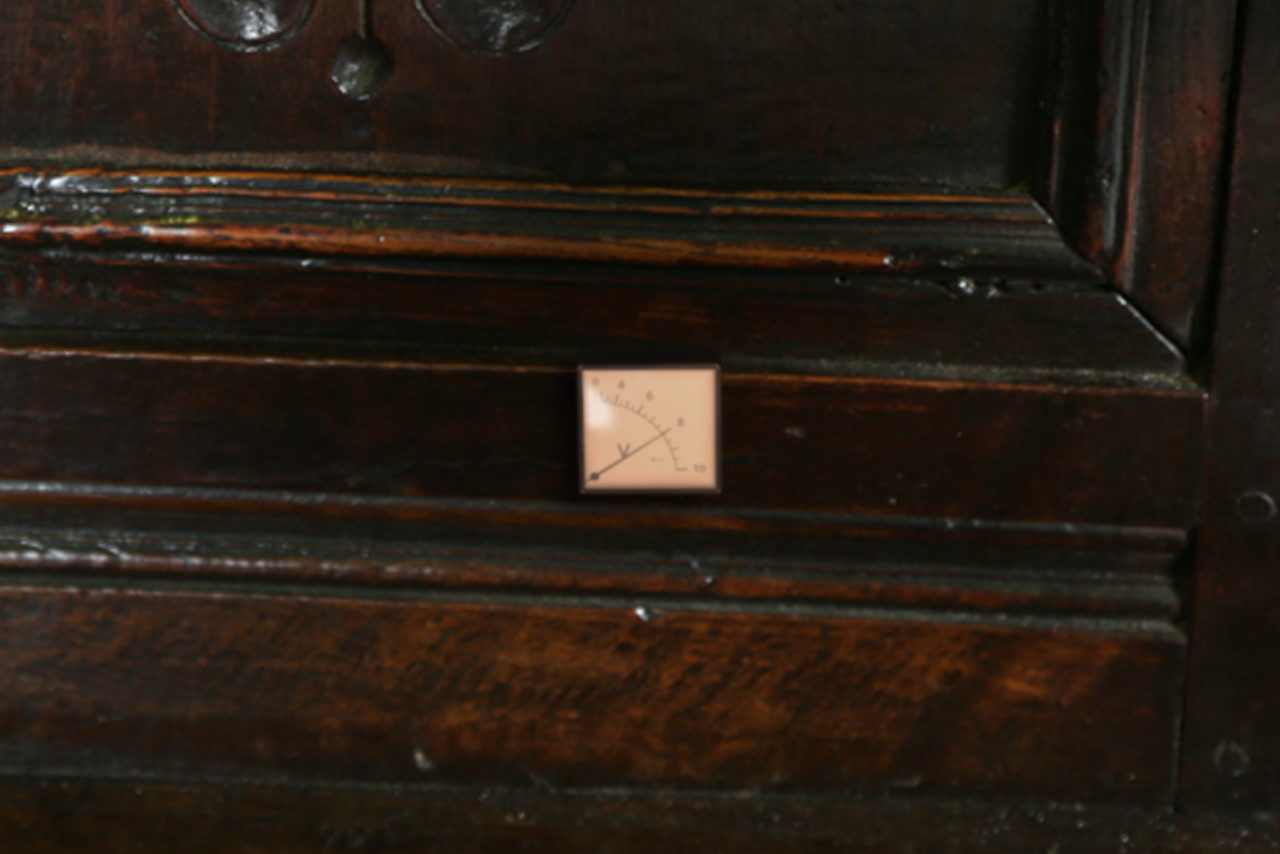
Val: 8,V
